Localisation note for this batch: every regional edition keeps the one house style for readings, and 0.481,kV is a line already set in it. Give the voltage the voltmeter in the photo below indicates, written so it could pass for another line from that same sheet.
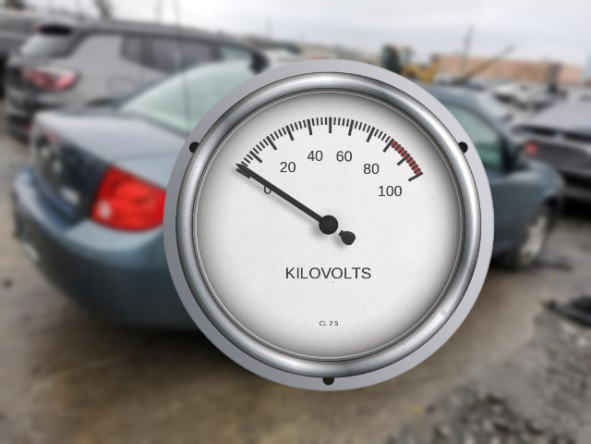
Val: 2,kV
